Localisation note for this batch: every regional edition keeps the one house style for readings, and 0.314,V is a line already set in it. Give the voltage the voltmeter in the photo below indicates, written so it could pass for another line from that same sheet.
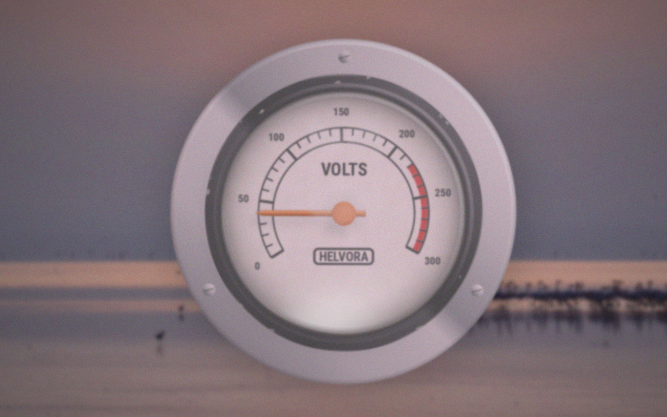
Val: 40,V
